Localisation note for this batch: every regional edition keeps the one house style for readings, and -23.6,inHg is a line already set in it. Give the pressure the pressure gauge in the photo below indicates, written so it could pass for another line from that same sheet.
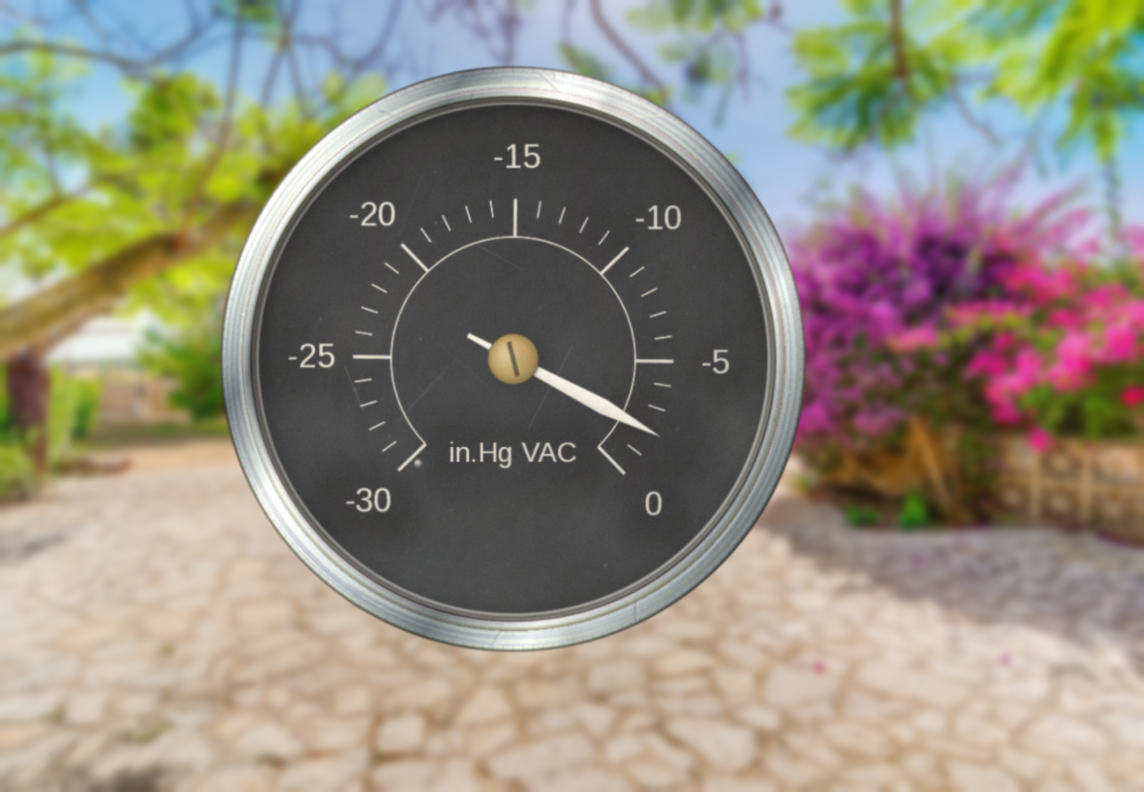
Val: -2,inHg
